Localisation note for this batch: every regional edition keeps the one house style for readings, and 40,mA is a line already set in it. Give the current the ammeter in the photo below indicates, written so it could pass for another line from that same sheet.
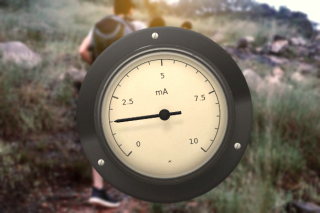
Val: 1.5,mA
